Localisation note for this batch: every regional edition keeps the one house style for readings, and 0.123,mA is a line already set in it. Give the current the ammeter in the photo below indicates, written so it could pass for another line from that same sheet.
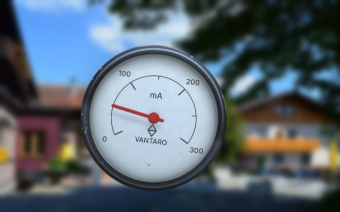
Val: 50,mA
